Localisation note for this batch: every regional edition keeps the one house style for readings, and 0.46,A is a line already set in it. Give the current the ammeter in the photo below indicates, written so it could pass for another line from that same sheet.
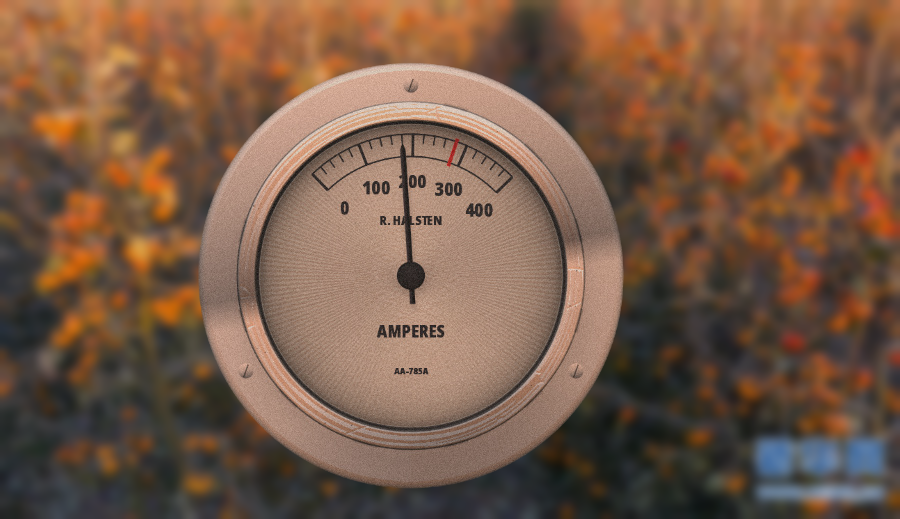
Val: 180,A
